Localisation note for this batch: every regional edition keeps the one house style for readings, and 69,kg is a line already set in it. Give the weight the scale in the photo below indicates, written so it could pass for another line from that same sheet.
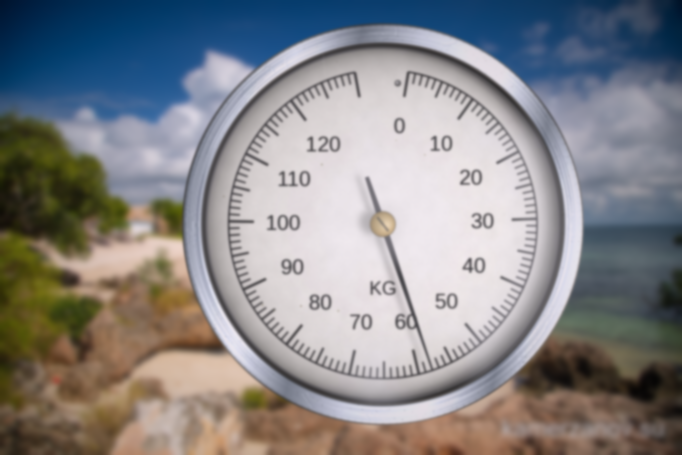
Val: 58,kg
